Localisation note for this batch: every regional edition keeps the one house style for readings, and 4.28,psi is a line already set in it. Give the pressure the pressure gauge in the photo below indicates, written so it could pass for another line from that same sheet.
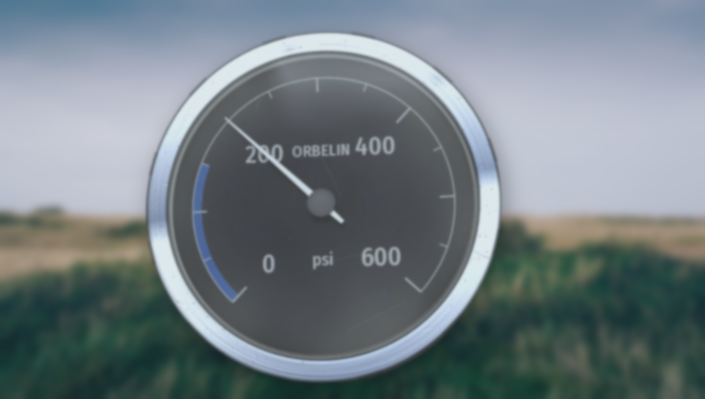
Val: 200,psi
